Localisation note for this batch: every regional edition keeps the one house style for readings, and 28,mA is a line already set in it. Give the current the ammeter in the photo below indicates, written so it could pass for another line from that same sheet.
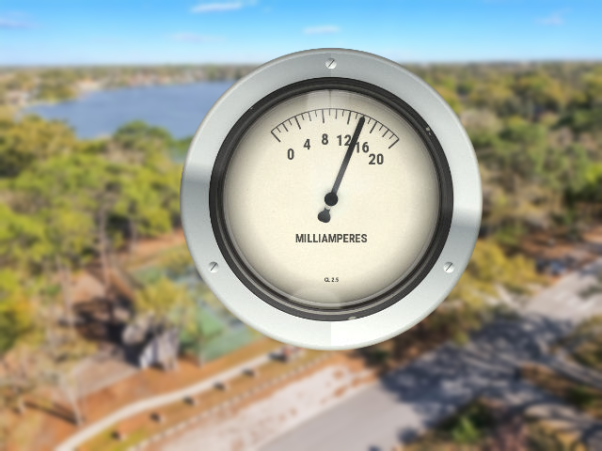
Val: 14,mA
